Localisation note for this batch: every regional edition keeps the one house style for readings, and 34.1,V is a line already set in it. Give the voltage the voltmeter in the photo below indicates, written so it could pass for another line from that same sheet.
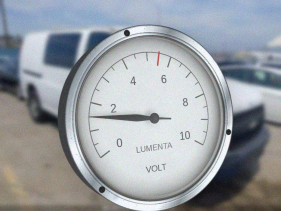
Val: 1.5,V
